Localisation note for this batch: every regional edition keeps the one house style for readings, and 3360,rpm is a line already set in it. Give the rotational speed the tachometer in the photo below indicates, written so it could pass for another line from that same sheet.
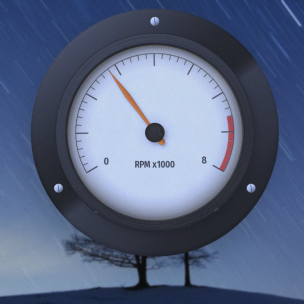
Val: 2800,rpm
